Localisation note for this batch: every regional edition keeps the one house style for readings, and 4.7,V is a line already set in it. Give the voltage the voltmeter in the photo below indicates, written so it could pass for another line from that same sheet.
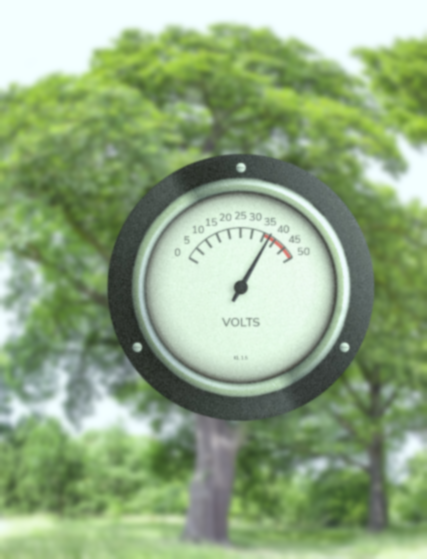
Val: 37.5,V
